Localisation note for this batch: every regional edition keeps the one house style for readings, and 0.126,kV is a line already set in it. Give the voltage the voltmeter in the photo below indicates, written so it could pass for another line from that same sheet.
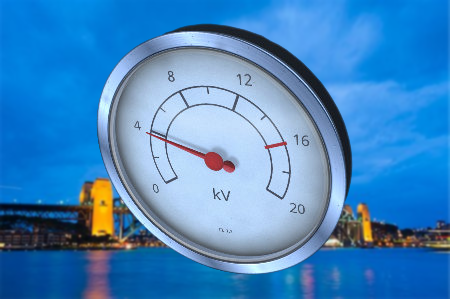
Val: 4,kV
